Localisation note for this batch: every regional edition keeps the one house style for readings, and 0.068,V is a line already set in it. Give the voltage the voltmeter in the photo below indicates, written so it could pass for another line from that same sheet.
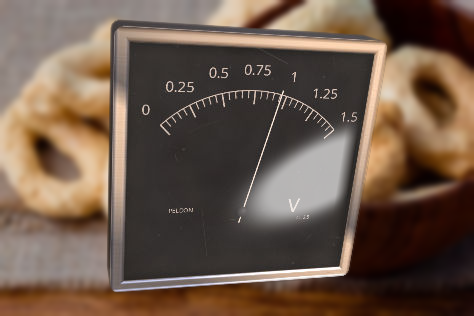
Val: 0.95,V
